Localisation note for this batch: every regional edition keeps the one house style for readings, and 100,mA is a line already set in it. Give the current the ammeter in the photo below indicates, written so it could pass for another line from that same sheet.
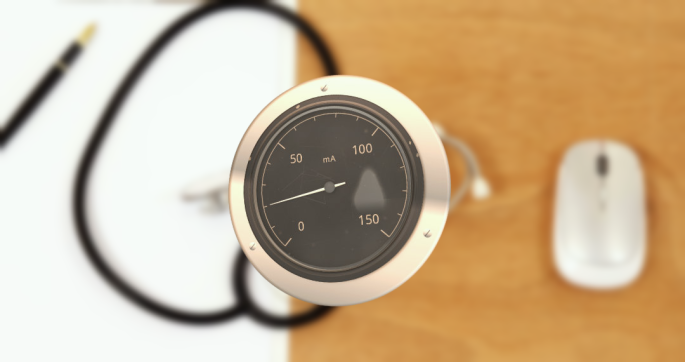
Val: 20,mA
